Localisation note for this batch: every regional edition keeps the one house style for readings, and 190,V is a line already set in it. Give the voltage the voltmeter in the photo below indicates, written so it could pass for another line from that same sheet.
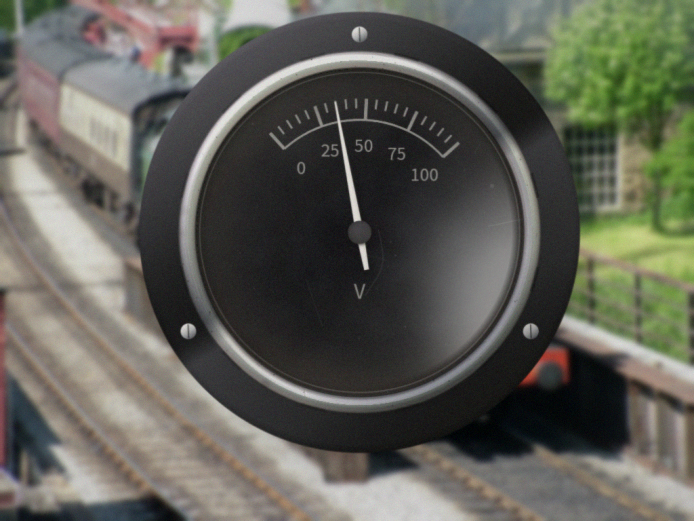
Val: 35,V
